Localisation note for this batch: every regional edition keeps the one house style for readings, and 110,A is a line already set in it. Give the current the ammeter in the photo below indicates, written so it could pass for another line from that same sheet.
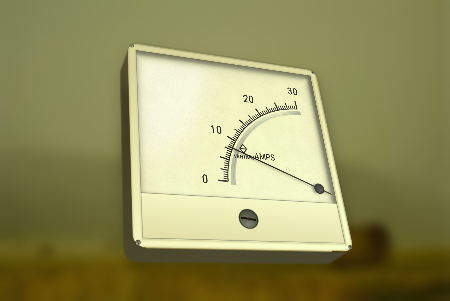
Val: 7.5,A
